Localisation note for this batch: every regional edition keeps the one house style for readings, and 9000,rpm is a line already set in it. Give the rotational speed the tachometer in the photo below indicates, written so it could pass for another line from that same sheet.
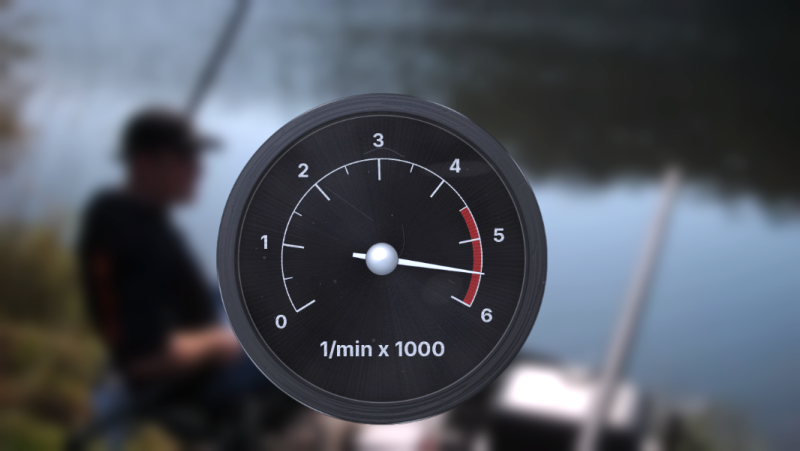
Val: 5500,rpm
